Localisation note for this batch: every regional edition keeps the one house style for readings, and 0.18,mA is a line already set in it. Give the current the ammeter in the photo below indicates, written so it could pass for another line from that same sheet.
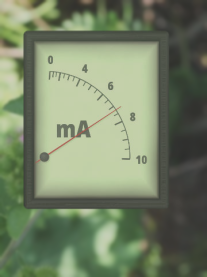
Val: 7.25,mA
